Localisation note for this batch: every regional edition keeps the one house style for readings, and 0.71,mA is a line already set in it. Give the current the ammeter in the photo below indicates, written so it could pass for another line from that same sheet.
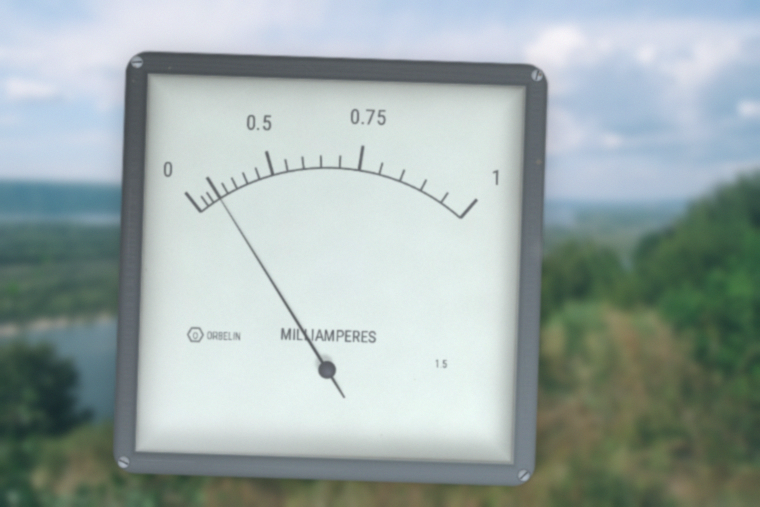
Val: 0.25,mA
